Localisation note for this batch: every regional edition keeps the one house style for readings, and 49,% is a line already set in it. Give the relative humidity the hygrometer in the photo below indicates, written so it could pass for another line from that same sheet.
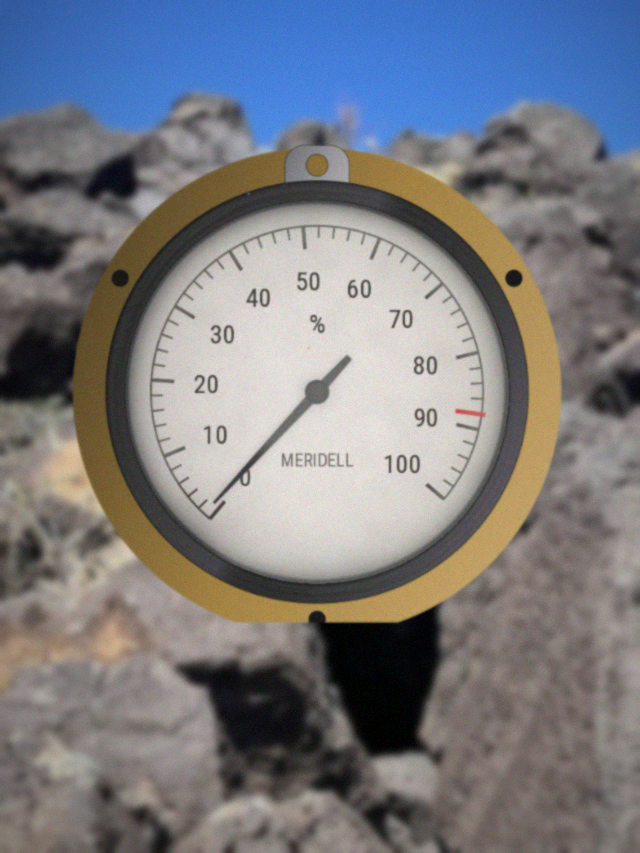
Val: 1,%
